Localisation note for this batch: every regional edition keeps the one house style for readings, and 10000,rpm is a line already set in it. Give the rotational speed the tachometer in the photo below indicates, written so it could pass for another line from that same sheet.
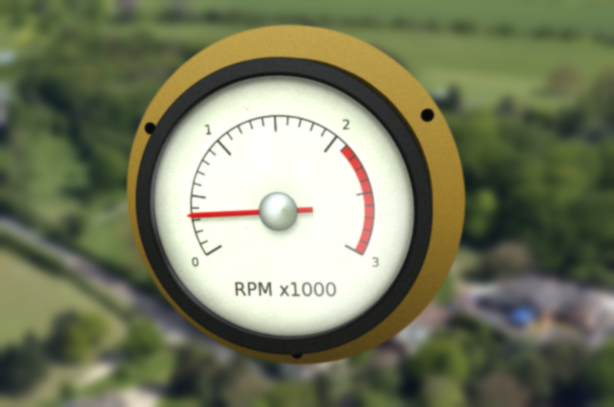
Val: 350,rpm
